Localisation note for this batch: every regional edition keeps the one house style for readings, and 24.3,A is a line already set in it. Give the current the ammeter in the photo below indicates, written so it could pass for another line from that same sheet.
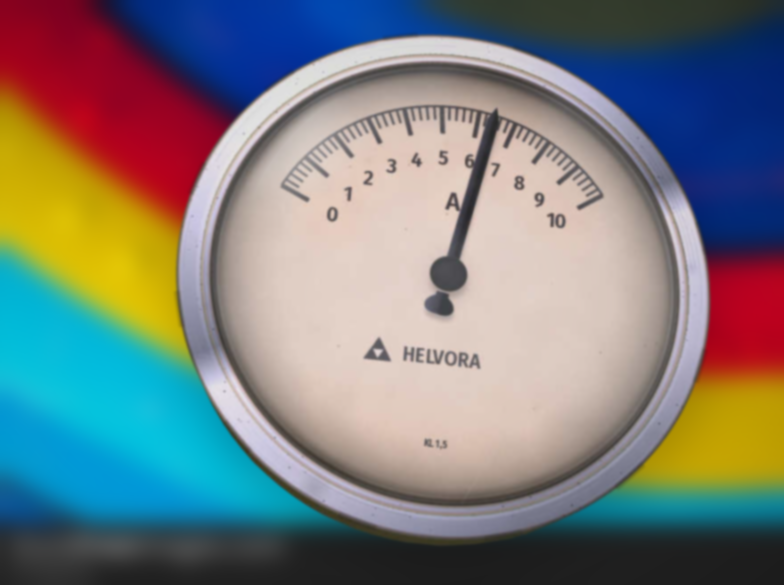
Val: 6.4,A
